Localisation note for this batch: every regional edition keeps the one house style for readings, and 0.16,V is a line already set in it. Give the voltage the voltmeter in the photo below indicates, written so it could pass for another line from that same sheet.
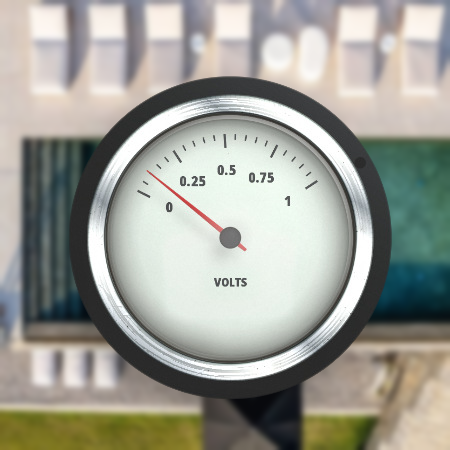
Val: 0.1,V
